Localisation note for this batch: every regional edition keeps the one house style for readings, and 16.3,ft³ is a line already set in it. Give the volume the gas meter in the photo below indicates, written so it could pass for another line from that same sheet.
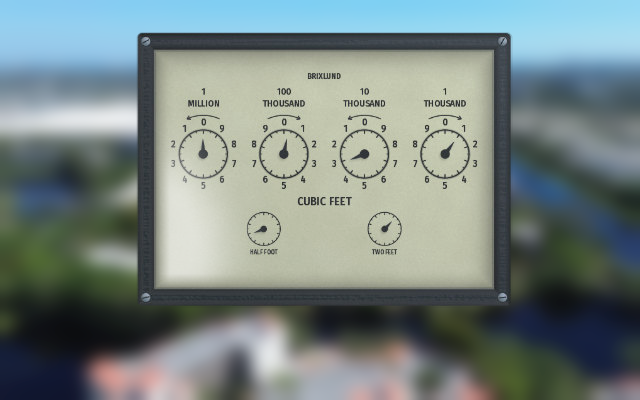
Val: 3100,ft³
